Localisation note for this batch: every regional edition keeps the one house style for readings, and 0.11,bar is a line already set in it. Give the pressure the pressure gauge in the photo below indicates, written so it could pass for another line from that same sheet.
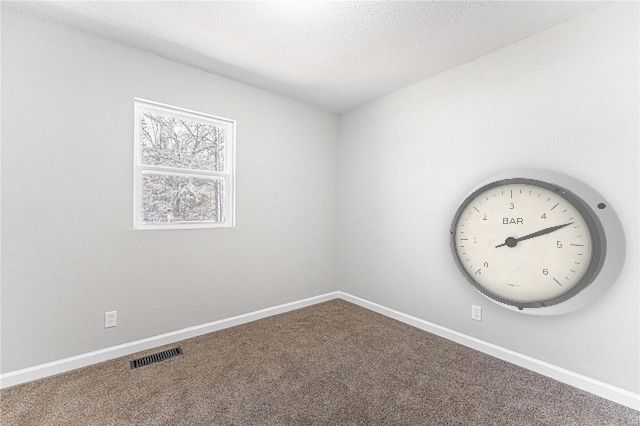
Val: 4.5,bar
